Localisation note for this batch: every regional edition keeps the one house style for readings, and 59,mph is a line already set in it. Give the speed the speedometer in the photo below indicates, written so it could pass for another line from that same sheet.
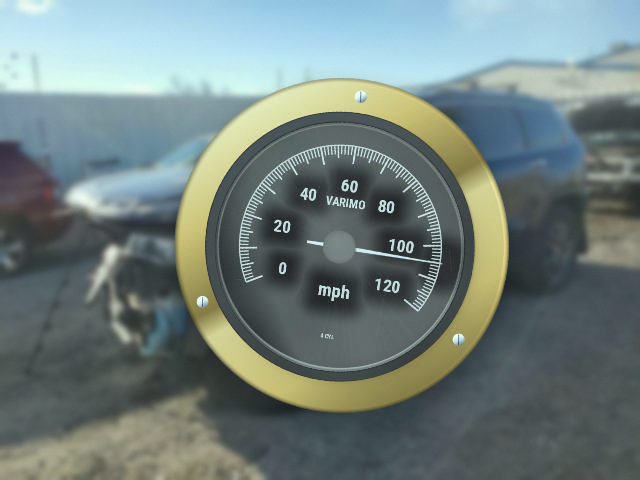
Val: 105,mph
